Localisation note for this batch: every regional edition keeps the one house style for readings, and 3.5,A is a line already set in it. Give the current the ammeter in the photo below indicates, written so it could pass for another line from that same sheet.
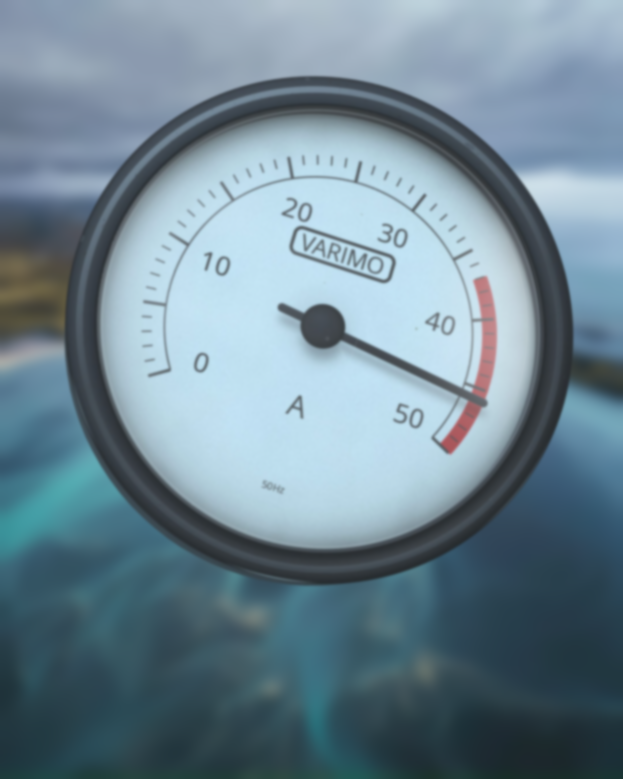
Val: 46,A
